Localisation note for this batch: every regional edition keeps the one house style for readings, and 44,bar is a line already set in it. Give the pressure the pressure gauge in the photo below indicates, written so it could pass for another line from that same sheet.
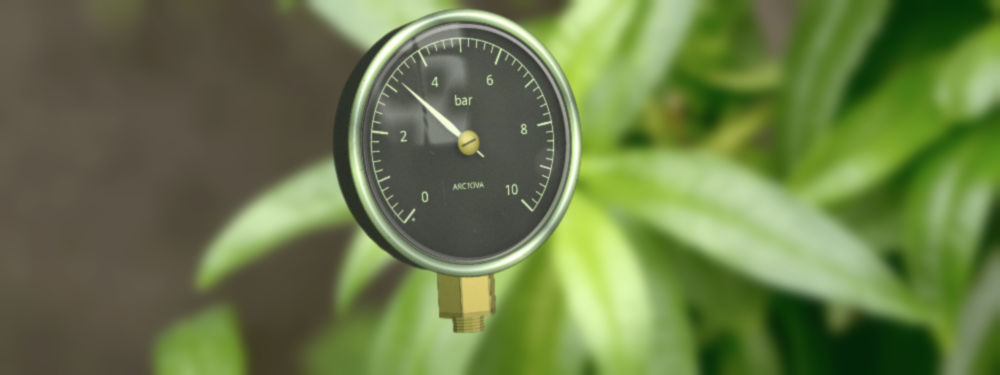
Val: 3.2,bar
